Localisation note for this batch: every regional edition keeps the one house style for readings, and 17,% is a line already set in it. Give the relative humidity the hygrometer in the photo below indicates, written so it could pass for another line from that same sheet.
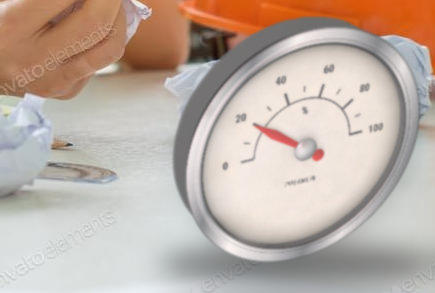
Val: 20,%
